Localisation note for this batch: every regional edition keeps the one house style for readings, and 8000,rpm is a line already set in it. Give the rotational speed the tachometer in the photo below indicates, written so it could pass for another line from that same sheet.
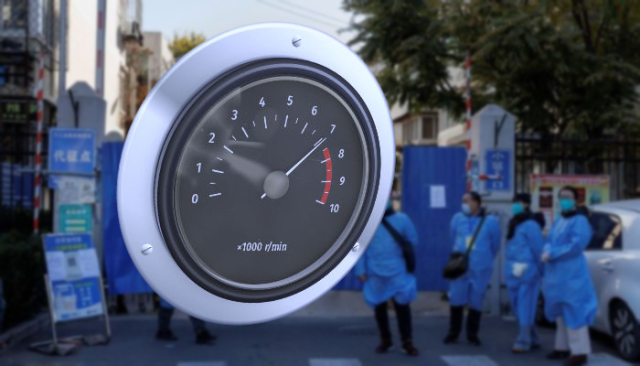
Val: 7000,rpm
